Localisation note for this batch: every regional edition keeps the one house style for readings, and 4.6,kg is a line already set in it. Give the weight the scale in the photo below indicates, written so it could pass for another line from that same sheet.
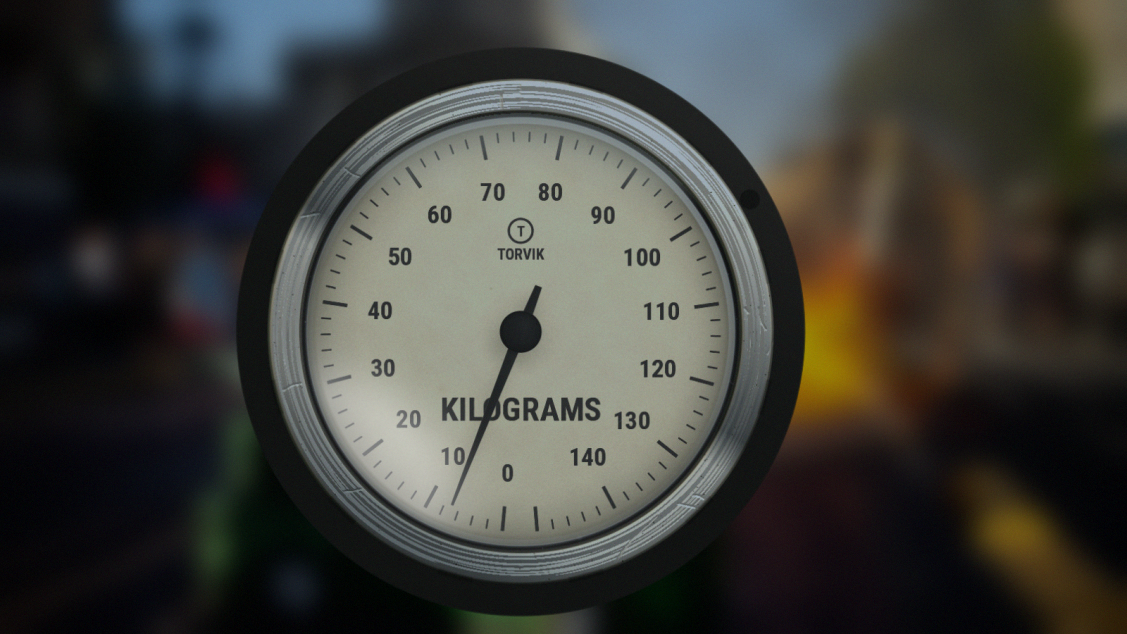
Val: 7,kg
